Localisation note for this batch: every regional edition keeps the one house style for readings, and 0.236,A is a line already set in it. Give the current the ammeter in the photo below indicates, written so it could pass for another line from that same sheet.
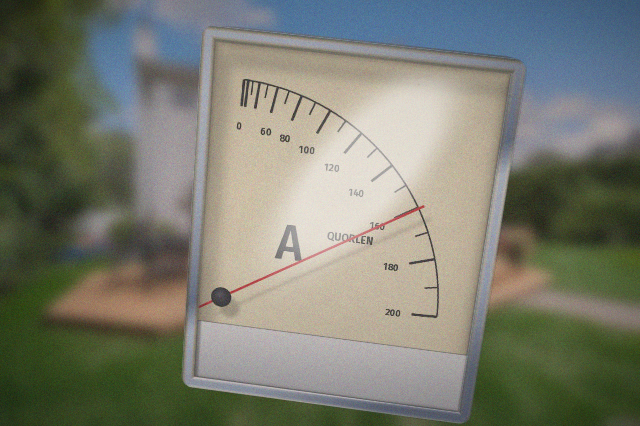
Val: 160,A
